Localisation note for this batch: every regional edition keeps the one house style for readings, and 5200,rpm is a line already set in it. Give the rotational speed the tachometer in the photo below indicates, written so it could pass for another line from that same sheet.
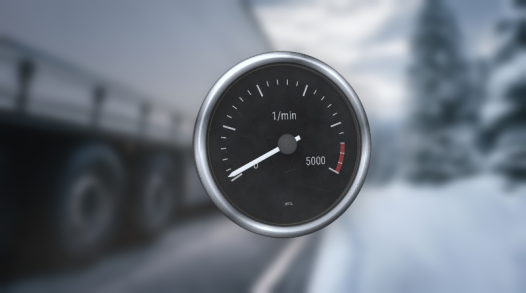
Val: 100,rpm
